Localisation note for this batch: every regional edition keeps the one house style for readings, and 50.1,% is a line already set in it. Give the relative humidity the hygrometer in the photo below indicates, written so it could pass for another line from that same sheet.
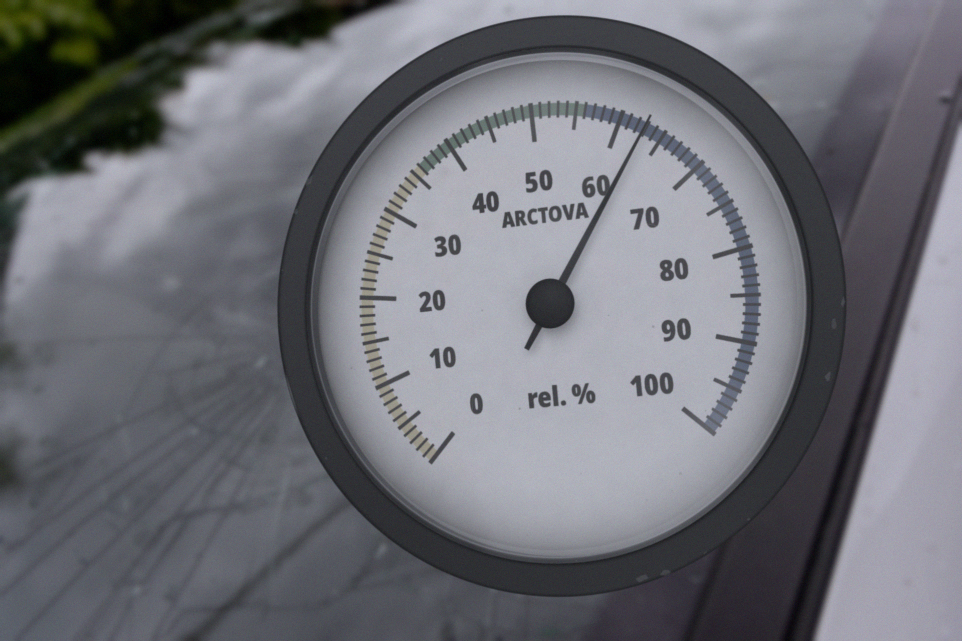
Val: 63,%
